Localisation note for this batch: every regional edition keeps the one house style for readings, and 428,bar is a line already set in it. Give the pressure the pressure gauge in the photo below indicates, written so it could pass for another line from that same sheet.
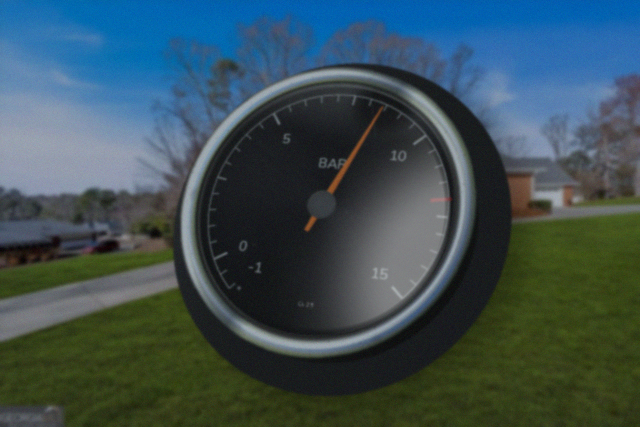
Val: 8.5,bar
